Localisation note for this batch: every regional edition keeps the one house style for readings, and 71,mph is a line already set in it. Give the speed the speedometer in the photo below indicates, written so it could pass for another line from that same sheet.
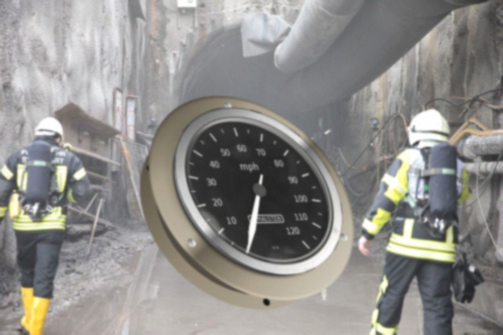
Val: 0,mph
